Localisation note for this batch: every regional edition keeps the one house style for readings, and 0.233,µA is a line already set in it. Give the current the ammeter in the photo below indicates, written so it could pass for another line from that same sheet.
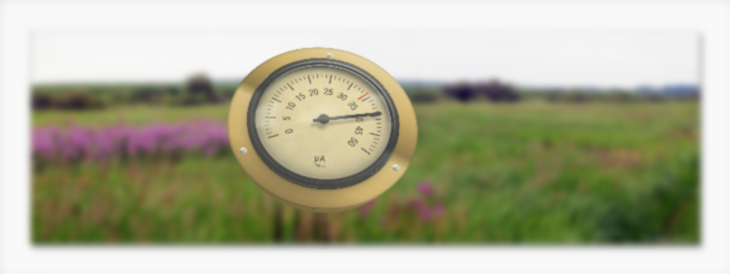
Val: 40,µA
